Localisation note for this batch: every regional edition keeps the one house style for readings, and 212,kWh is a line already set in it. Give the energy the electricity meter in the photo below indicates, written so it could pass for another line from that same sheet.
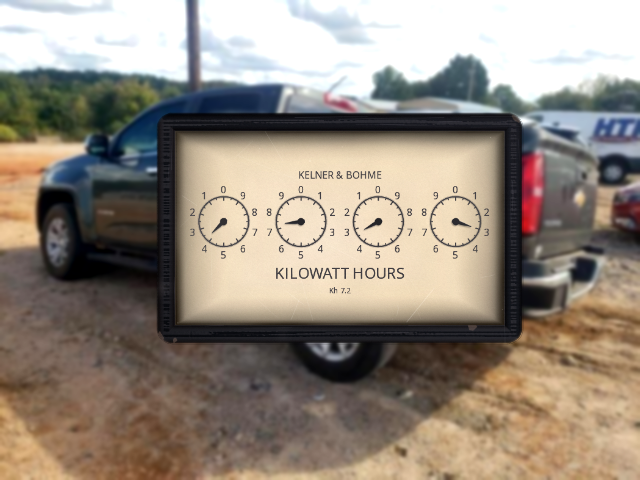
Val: 3733,kWh
